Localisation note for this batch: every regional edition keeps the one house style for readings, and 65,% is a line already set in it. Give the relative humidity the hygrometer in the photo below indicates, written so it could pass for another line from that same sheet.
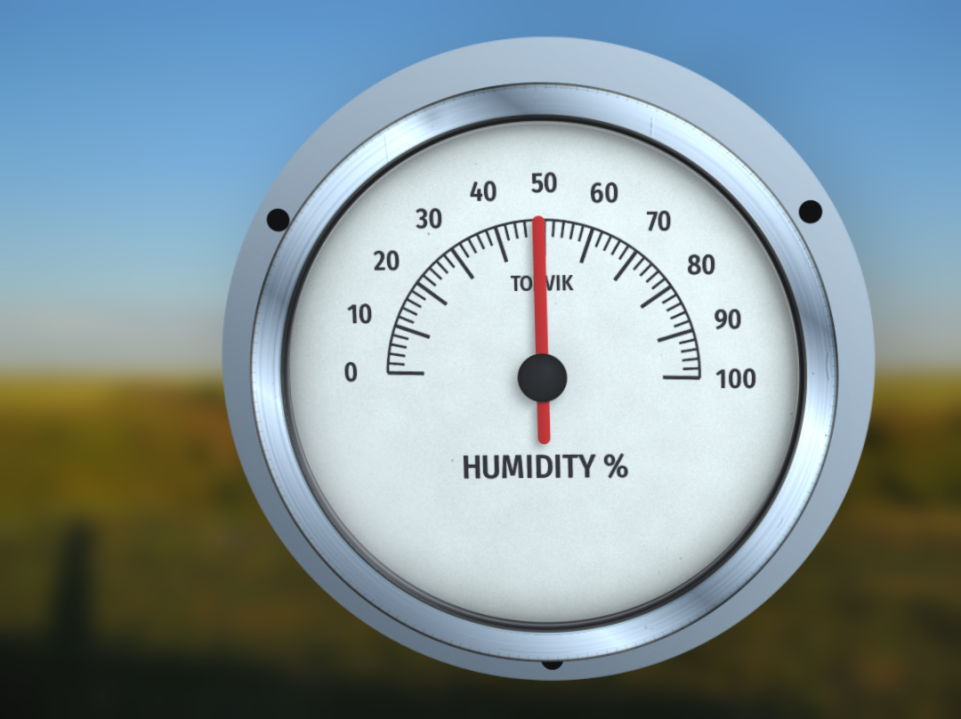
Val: 49,%
